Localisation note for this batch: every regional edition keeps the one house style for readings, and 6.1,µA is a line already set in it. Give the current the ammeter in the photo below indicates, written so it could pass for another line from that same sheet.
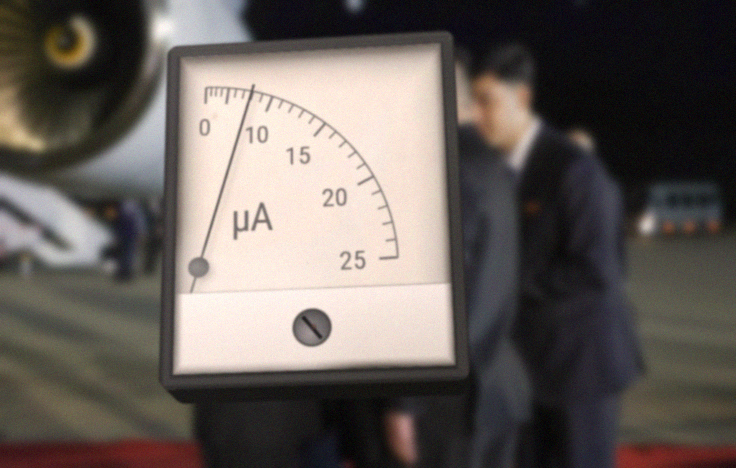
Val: 8,µA
